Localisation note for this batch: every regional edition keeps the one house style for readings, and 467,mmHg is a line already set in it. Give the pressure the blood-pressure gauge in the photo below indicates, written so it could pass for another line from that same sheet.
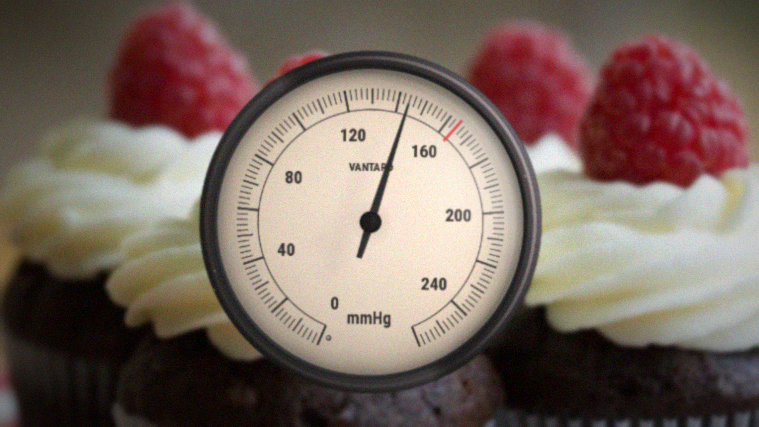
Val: 144,mmHg
